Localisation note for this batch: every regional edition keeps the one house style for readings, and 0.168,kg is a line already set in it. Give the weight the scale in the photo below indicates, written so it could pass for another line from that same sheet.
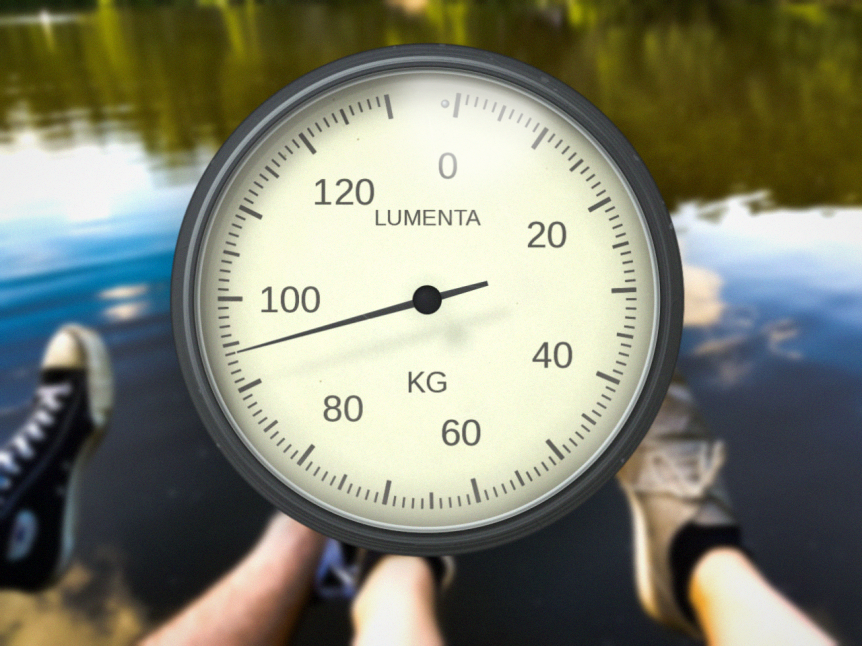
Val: 94,kg
